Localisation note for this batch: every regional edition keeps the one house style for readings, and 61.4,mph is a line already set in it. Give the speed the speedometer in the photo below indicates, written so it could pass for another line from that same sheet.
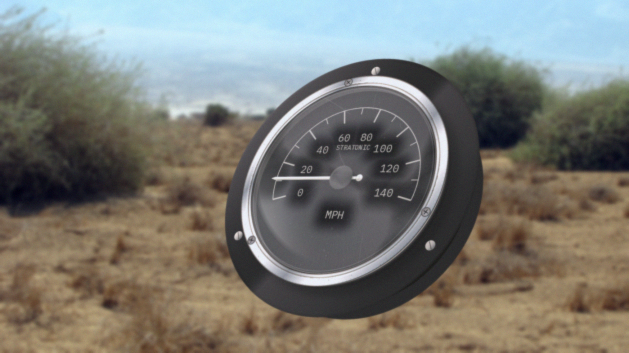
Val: 10,mph
